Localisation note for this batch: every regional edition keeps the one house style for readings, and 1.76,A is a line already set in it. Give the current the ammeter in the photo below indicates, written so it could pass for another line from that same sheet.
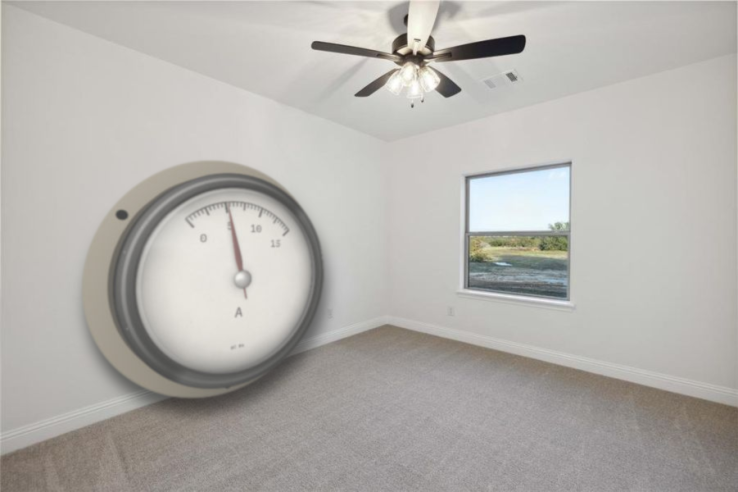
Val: 5,A
